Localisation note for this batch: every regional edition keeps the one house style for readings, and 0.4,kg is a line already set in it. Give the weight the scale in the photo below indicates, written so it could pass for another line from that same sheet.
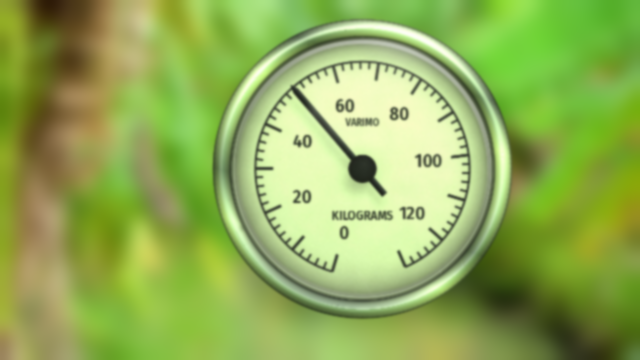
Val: 50,kg
